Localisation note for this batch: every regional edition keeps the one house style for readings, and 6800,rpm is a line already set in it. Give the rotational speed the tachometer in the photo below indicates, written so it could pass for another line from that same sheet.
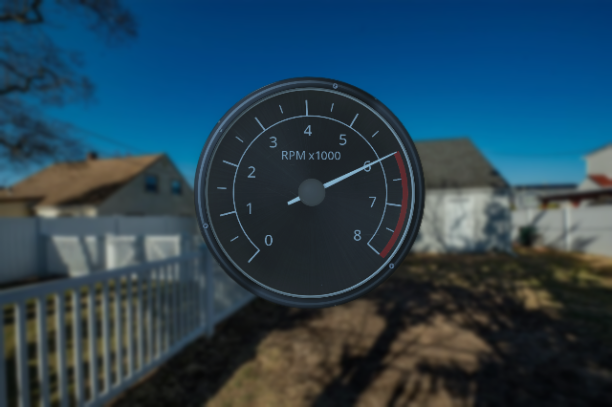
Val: 6000,rpm
